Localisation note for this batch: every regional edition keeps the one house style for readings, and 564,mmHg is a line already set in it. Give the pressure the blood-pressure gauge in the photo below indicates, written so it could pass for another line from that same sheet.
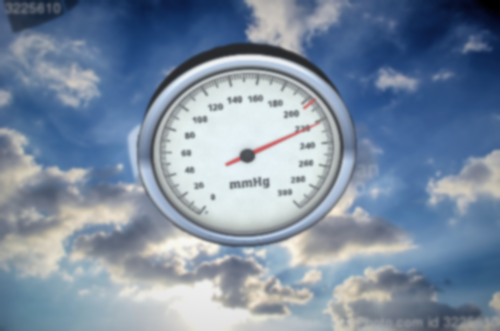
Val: 220,mmHg
